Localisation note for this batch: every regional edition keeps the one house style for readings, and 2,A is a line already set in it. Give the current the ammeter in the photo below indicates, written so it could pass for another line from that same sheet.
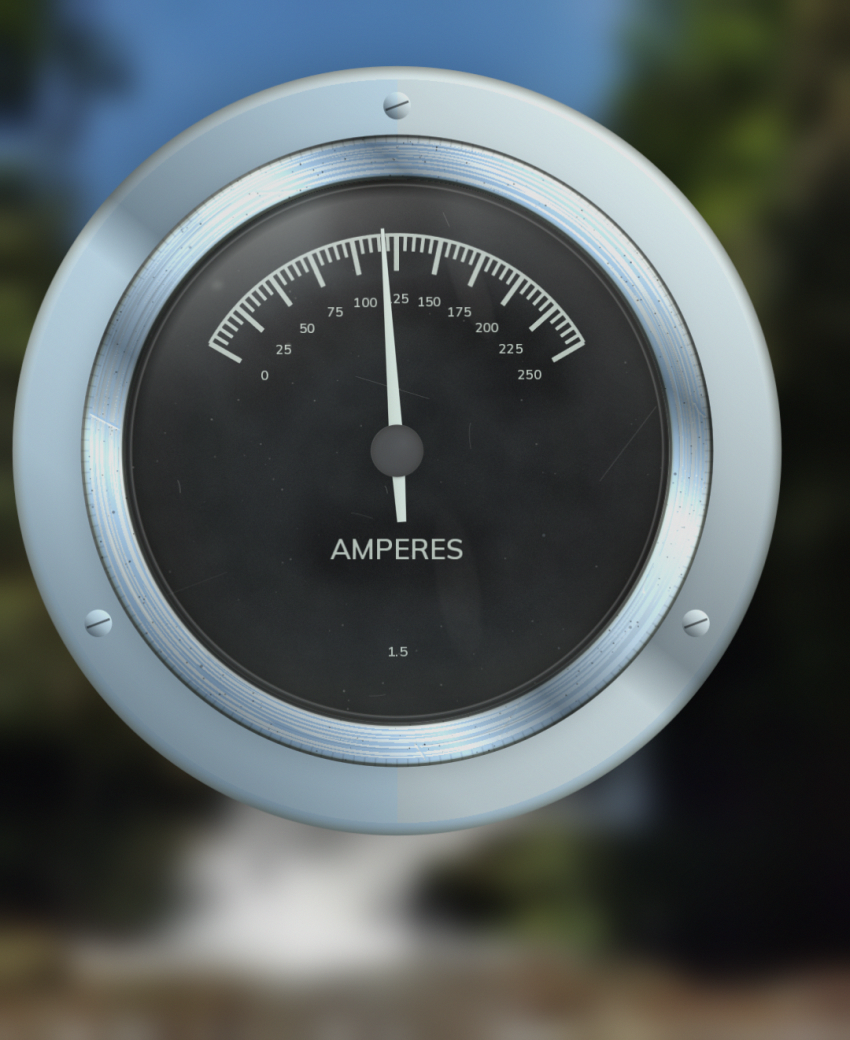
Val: 117.5,A
